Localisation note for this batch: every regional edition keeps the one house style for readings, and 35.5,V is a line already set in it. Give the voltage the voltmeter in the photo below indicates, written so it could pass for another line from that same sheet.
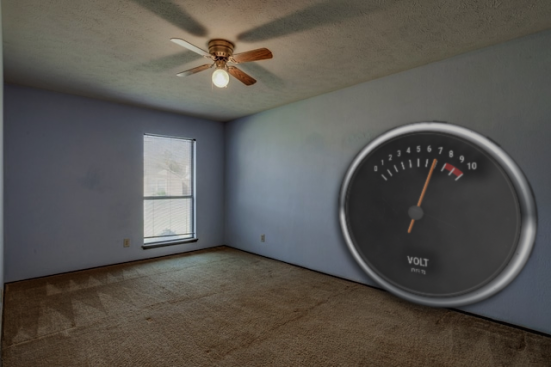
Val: 7,V
